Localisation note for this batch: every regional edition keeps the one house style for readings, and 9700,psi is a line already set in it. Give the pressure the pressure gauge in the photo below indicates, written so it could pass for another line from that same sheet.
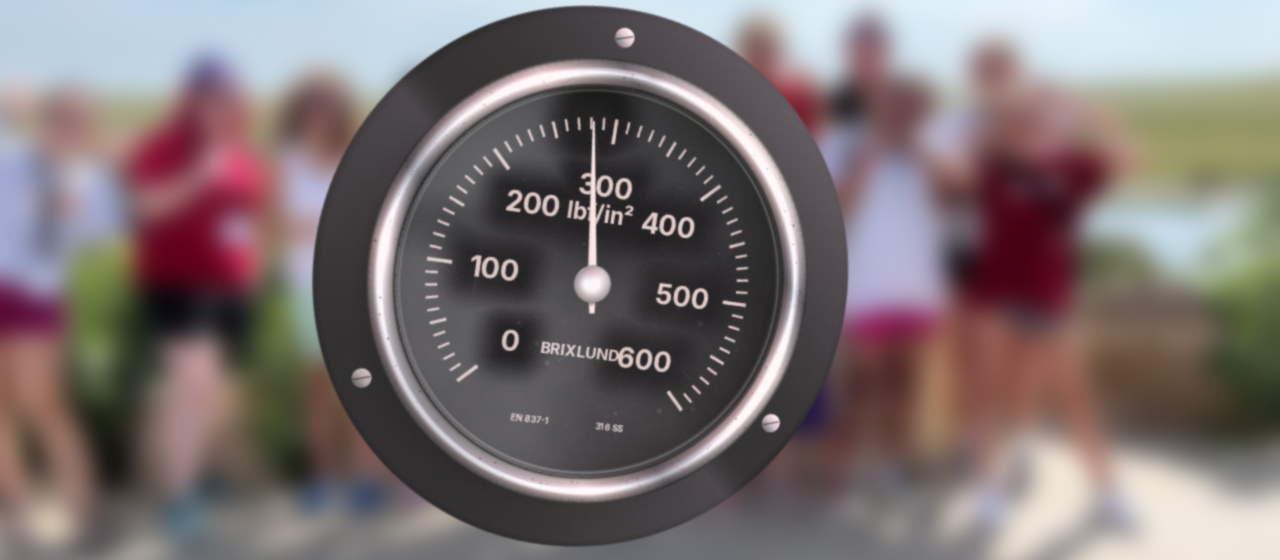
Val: 280,psi
